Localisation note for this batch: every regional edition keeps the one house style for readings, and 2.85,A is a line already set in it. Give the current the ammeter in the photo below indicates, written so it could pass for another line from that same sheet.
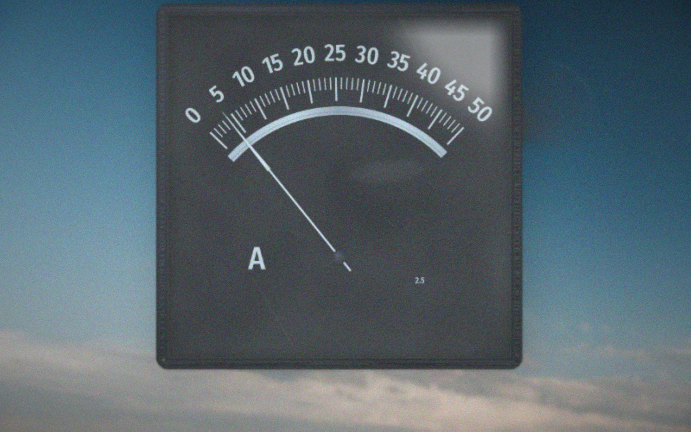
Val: 4,A
